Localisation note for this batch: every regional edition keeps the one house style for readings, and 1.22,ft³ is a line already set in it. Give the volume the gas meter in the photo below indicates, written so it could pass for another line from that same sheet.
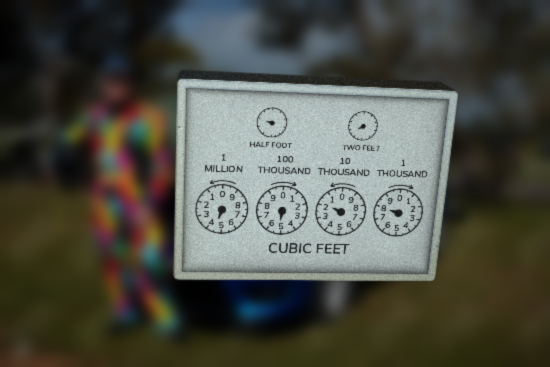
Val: 451800,ft³
